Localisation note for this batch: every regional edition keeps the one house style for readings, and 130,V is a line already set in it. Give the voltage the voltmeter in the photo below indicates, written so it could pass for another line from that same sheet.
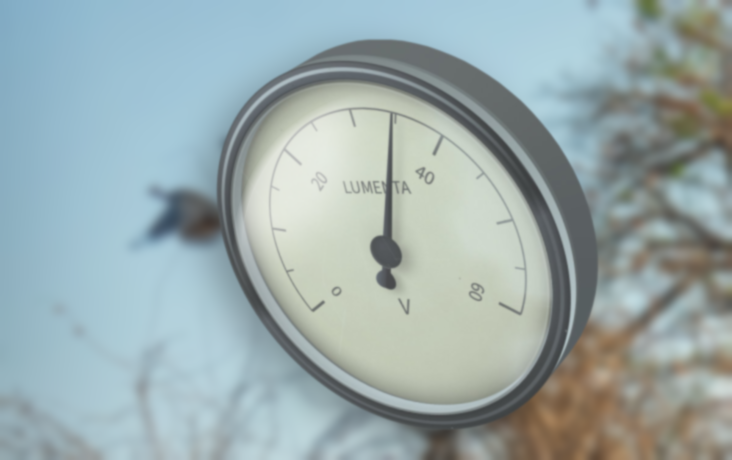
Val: 35,V
